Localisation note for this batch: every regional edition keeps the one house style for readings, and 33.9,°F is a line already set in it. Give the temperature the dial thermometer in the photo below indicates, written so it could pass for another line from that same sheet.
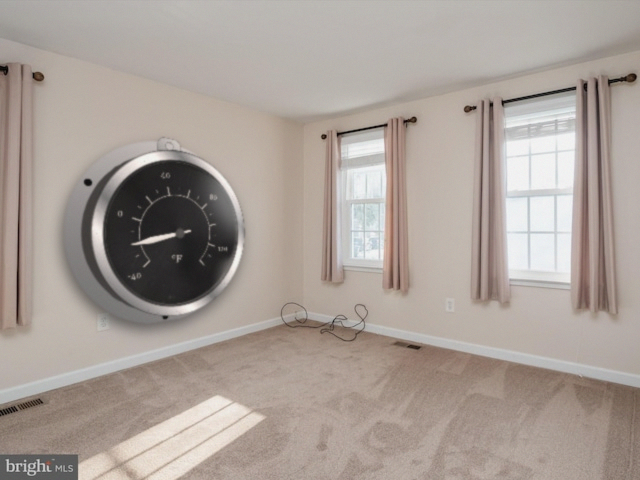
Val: -20,°F
